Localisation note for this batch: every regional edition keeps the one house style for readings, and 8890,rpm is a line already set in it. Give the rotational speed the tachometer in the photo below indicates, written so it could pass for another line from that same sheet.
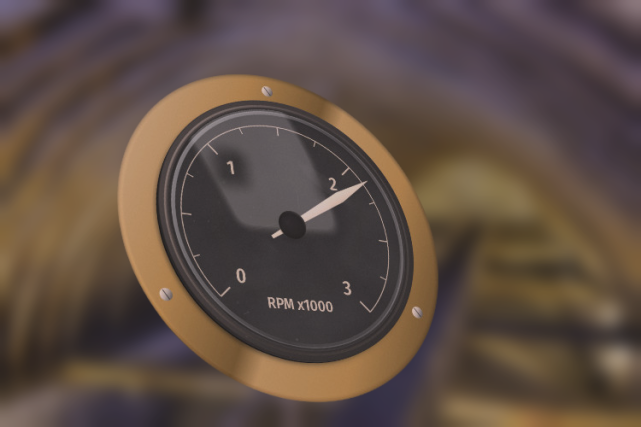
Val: 2125,rpm
